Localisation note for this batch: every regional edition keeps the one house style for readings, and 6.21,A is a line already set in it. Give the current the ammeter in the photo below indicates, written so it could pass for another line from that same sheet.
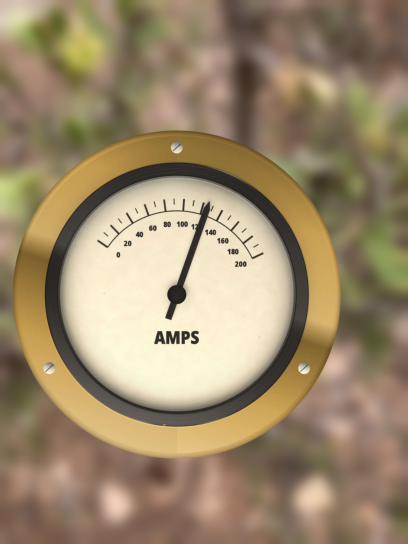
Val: 125,A
